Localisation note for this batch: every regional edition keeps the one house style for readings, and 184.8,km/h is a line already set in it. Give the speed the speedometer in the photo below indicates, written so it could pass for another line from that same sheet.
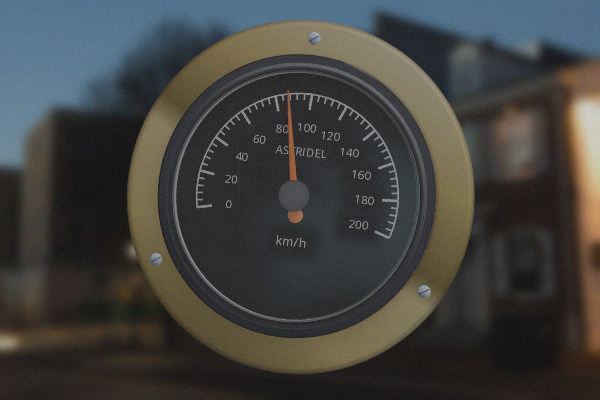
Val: 88,km/h
